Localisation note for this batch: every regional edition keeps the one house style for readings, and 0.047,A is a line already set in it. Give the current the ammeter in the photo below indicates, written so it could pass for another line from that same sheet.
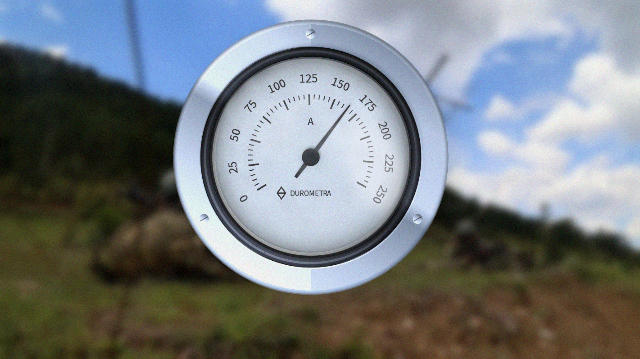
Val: 165,A
